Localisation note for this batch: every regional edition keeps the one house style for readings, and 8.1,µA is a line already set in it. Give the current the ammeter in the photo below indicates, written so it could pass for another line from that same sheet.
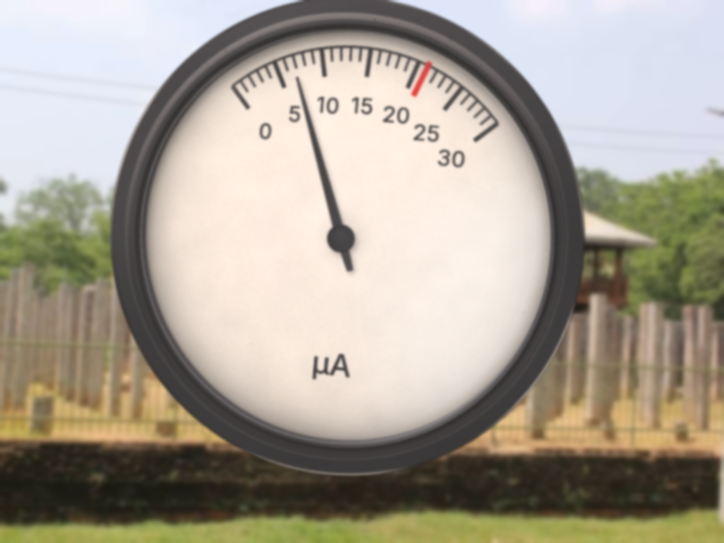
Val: 7,µA
